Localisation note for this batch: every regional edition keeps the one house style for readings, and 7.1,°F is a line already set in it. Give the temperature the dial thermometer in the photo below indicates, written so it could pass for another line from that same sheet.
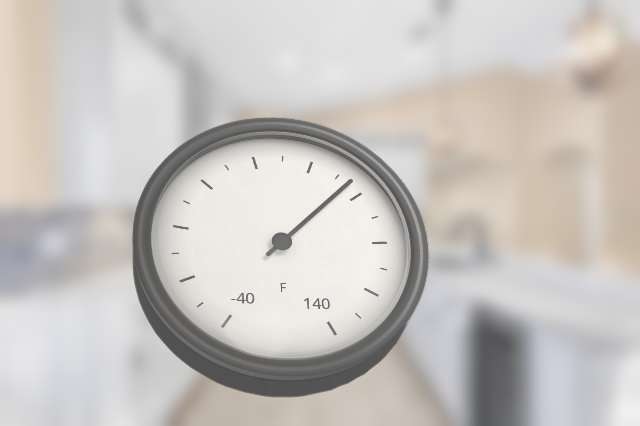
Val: 75,°F
